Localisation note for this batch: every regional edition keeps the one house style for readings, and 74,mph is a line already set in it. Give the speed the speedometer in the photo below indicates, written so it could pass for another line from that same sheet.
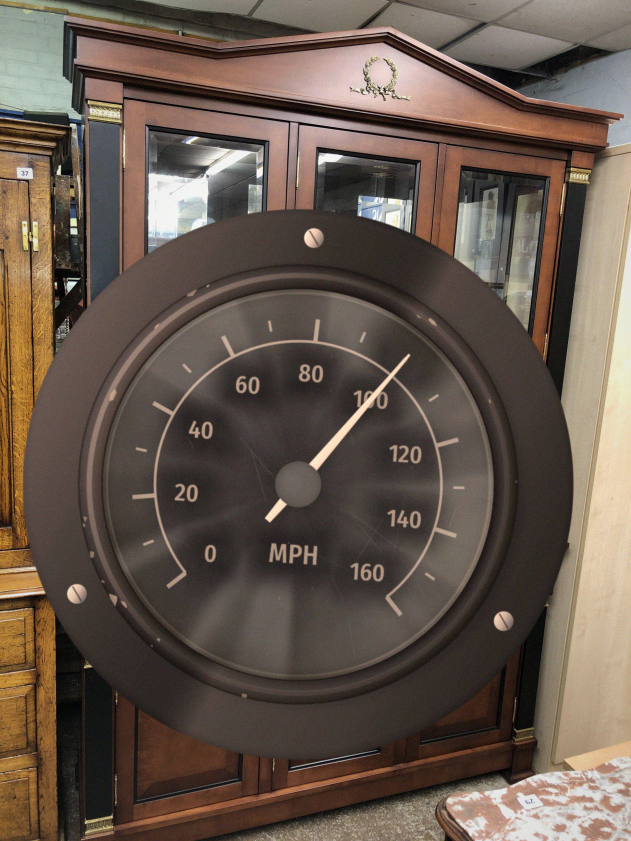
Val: 100,mph
